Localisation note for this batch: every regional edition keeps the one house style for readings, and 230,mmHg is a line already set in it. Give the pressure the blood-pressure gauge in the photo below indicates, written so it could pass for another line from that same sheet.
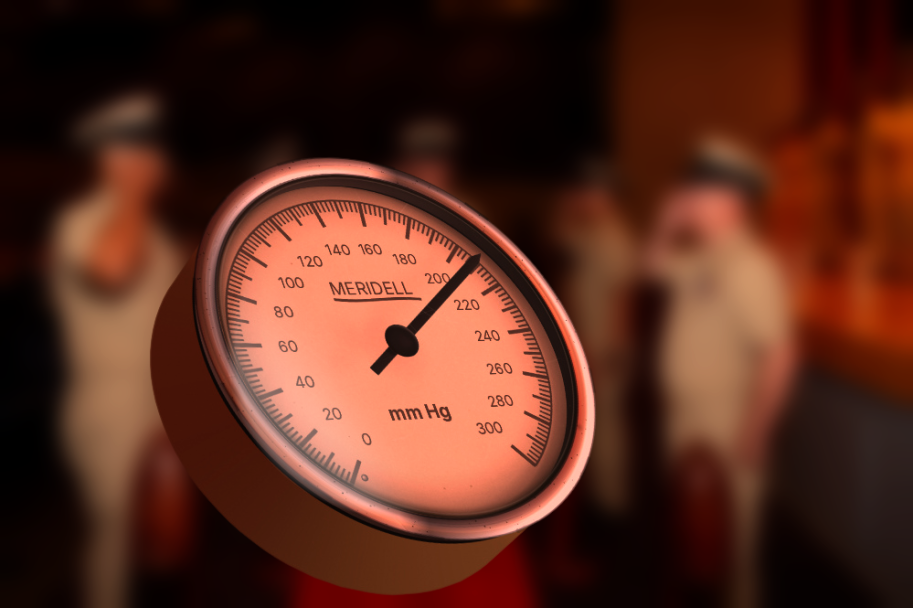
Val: 208,mmHg
